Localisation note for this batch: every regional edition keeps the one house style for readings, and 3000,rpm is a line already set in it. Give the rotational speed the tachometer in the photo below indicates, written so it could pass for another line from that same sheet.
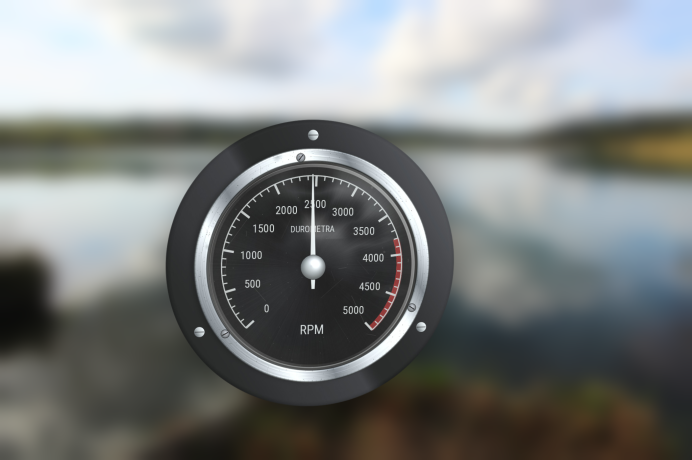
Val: 2450,rpm
